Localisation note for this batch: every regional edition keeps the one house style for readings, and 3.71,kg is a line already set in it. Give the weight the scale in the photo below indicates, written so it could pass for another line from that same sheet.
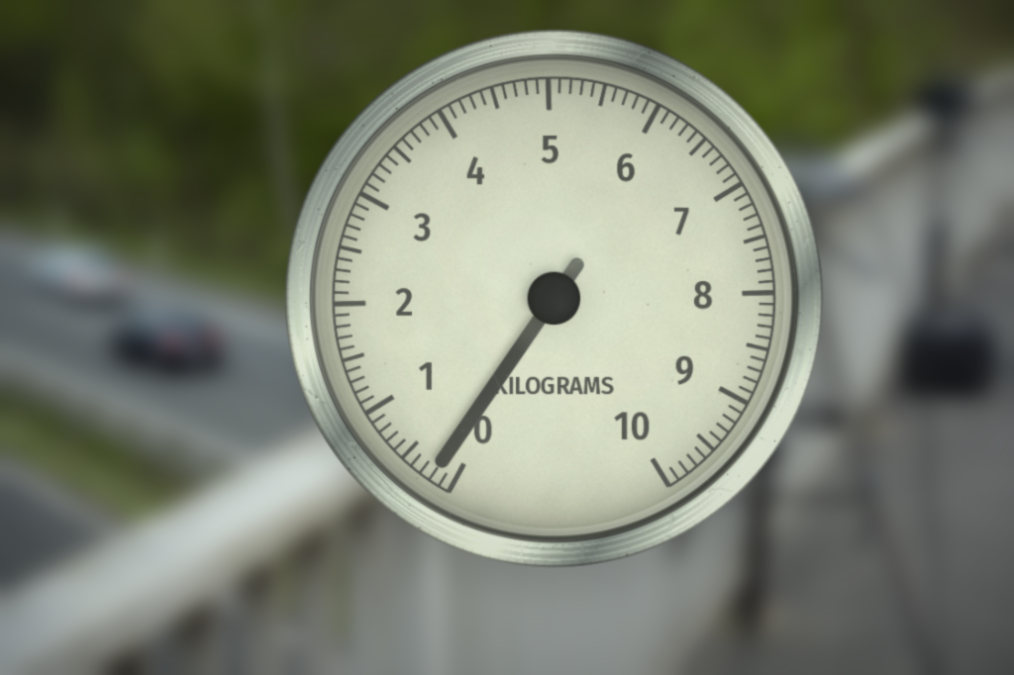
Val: 0.2,kg
